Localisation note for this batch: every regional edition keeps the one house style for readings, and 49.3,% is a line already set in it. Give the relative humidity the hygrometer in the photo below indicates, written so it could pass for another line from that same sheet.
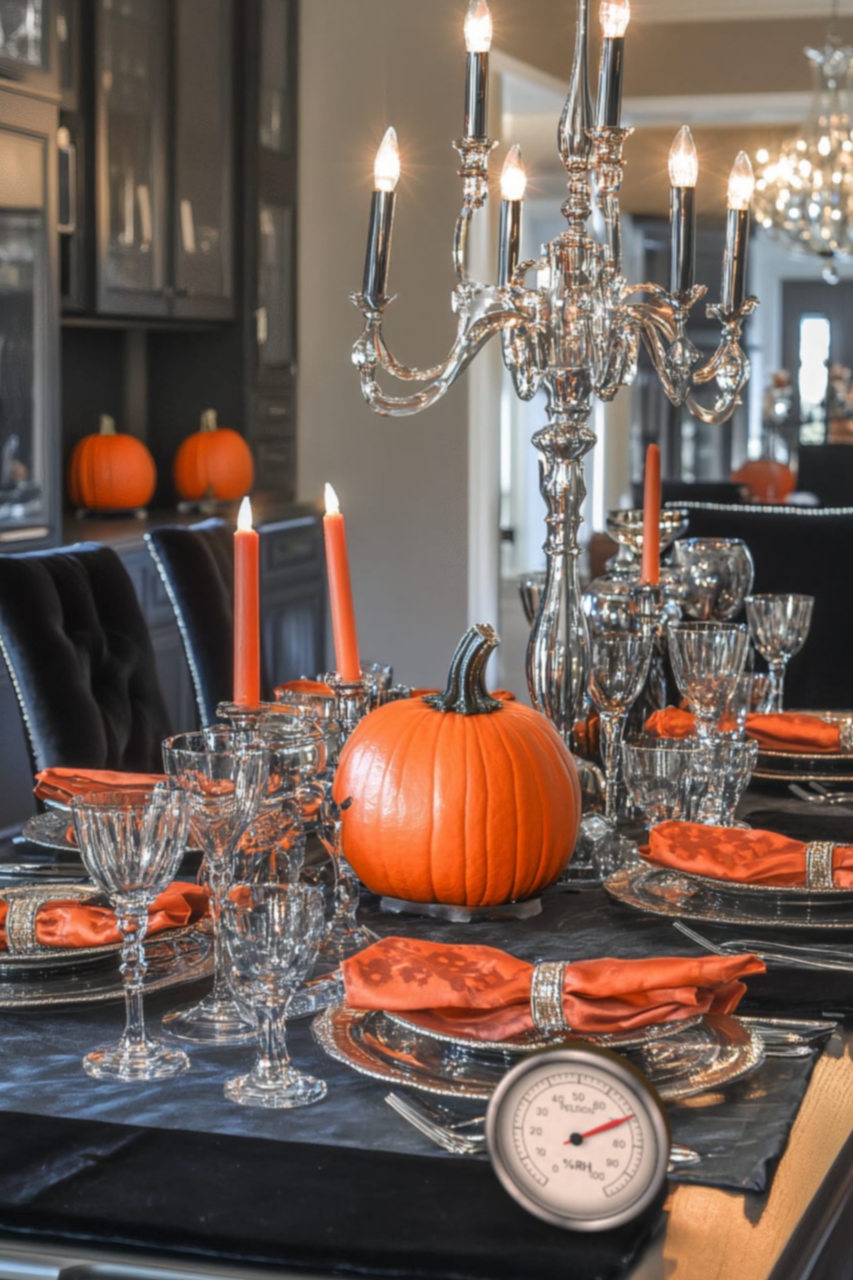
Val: 70,%
